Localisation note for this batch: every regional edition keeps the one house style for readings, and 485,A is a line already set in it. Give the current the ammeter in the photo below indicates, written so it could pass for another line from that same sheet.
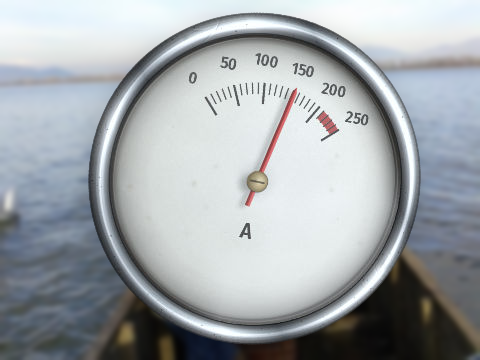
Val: 150,A
